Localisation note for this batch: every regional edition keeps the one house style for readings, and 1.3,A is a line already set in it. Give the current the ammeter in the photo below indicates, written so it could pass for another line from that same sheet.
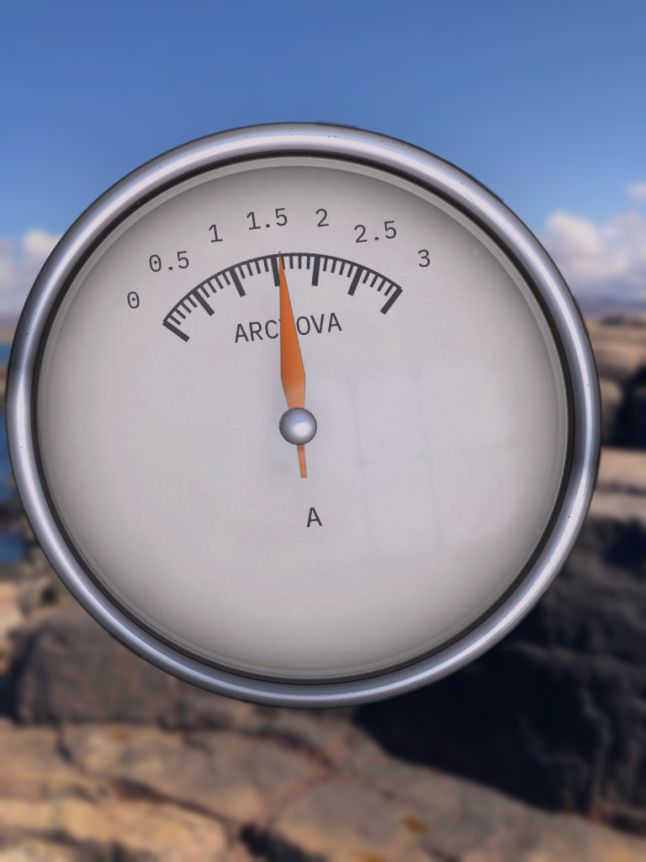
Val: 1.6,A
